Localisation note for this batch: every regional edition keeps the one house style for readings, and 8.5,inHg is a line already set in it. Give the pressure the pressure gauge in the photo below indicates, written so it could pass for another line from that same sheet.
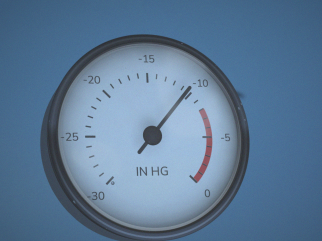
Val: -10.5,inHg
